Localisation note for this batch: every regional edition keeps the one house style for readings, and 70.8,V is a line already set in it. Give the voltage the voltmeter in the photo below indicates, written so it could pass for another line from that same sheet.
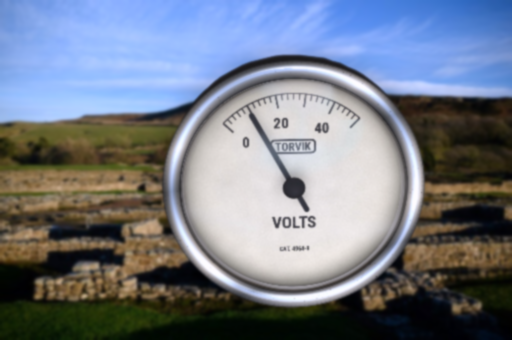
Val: 10,V
